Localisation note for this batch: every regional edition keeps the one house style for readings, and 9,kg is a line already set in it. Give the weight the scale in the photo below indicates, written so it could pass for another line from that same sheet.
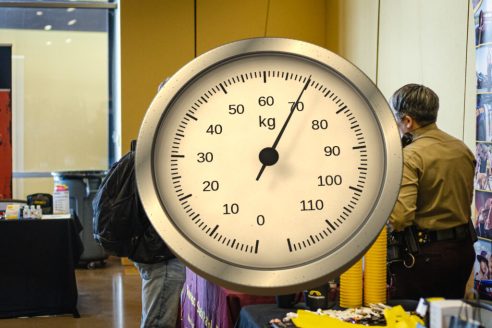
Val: 70,kg
